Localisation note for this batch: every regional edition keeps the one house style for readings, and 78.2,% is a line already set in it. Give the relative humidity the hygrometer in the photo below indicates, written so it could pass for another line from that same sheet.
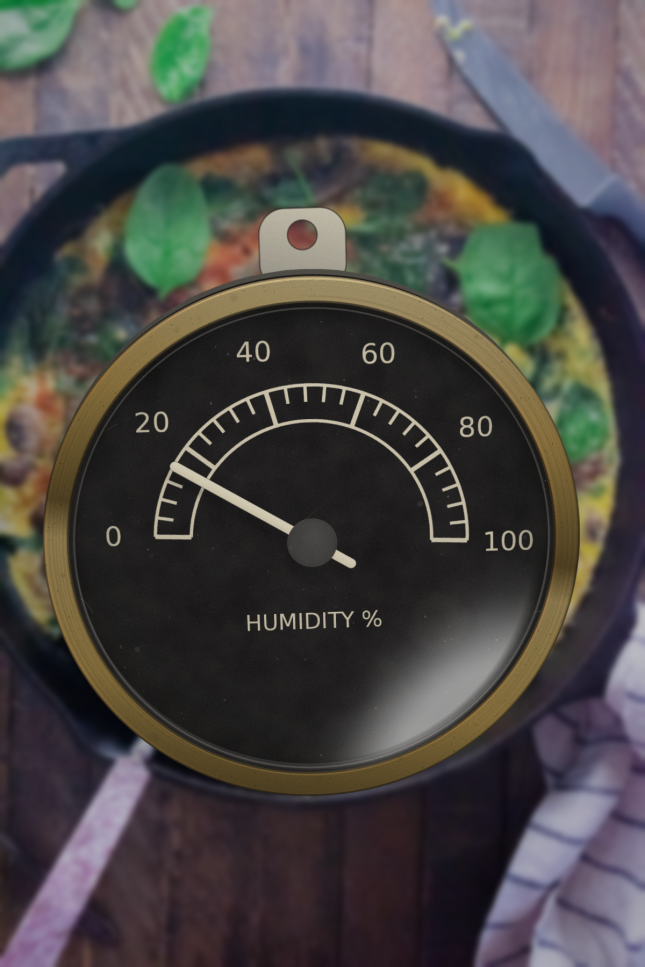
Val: 16,%
